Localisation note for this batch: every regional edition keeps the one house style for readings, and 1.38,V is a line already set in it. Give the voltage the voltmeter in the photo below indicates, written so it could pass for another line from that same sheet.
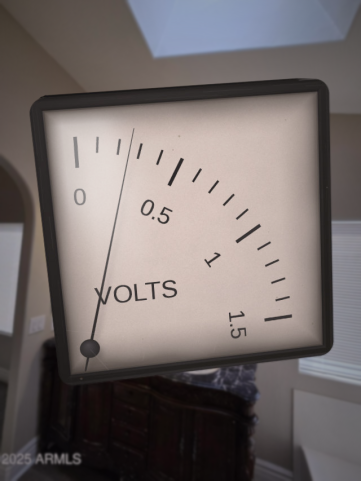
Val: 0.25,V
